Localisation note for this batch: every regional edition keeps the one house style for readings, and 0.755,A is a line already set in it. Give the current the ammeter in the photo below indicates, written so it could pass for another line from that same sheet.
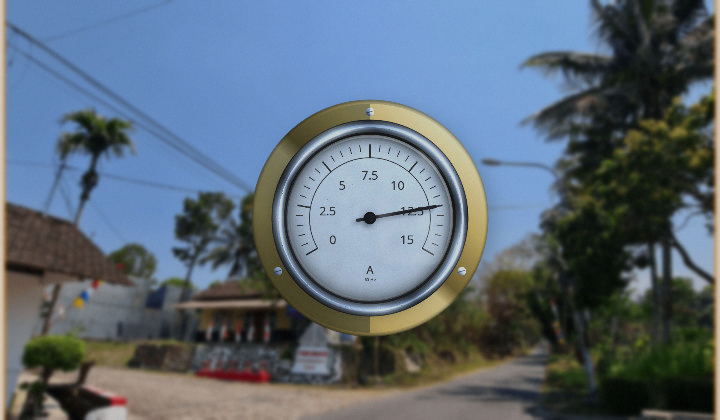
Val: 12.5,A
